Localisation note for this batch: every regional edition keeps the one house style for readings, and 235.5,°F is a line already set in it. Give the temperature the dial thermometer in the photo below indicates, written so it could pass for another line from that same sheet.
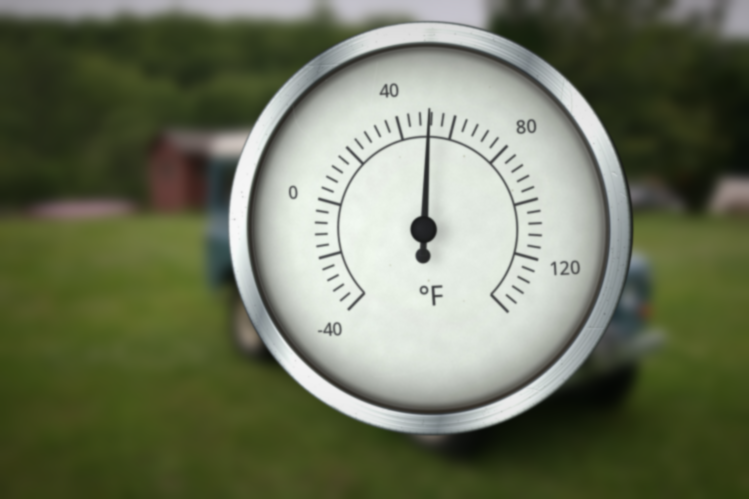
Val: 52,°F
